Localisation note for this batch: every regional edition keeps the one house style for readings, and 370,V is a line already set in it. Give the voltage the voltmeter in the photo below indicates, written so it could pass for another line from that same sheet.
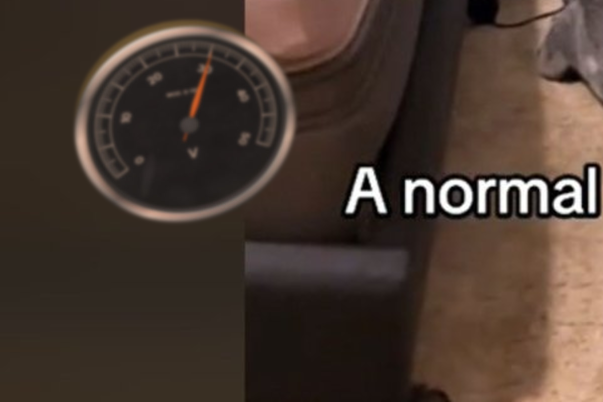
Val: 30,V
